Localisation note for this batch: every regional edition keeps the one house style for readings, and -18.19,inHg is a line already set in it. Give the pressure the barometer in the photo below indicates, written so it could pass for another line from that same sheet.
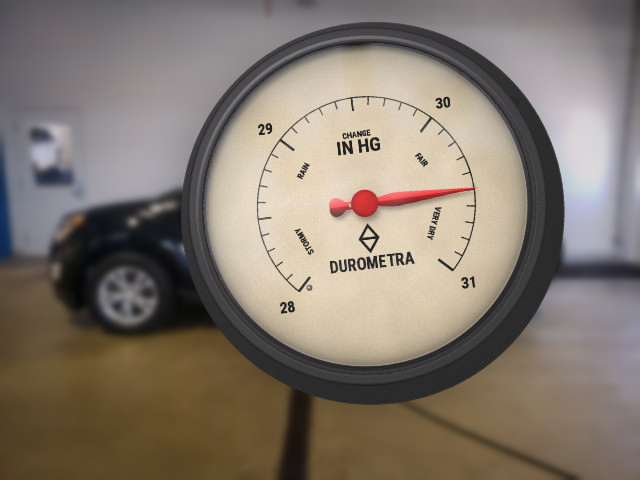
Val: 30.5,inHg
